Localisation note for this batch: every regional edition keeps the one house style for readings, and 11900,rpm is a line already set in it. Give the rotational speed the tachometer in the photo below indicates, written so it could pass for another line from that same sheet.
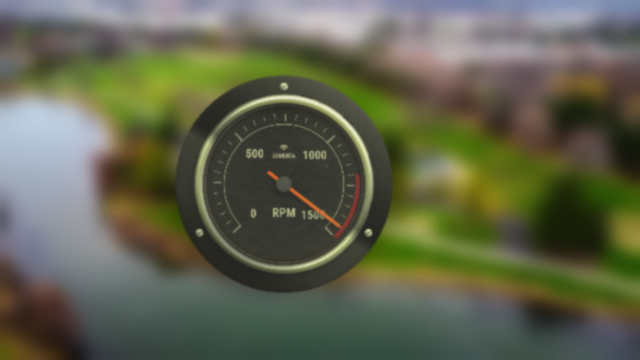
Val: 1450,rpm
